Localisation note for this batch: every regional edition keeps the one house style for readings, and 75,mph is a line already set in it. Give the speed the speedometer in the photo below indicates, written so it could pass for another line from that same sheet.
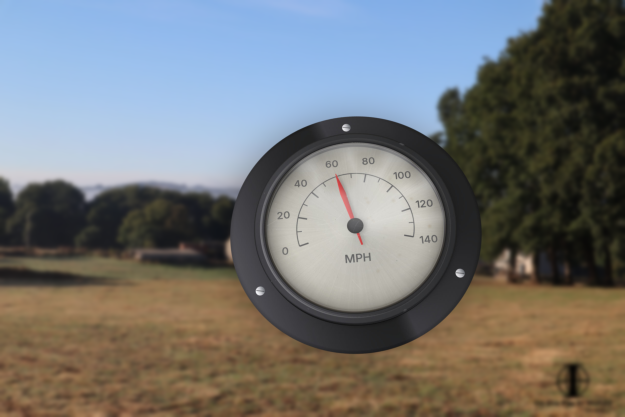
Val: 60,mph
